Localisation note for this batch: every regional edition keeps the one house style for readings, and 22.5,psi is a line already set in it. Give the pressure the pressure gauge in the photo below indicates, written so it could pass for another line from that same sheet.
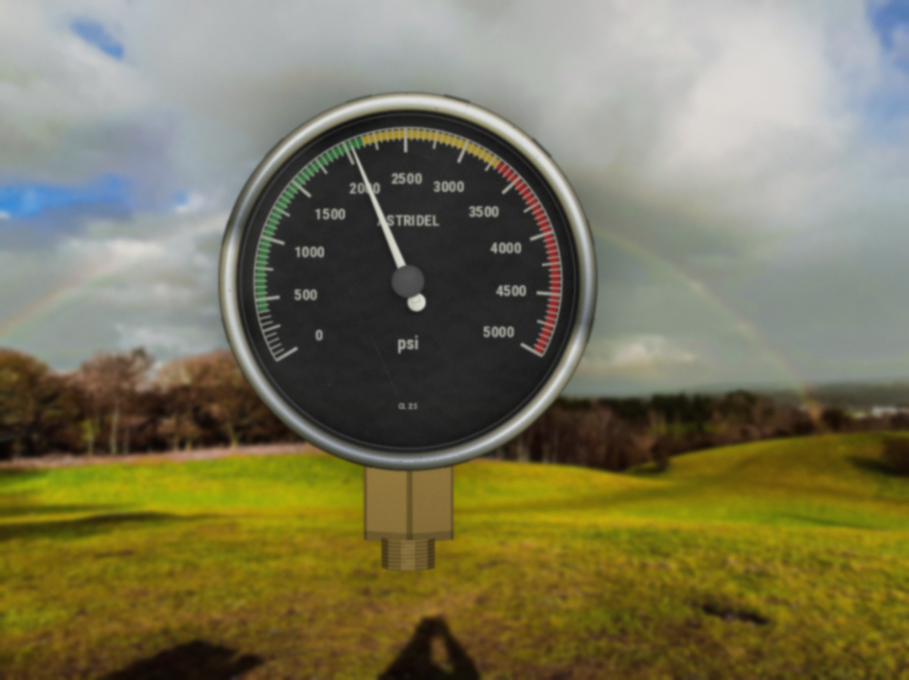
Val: 2050,psi
